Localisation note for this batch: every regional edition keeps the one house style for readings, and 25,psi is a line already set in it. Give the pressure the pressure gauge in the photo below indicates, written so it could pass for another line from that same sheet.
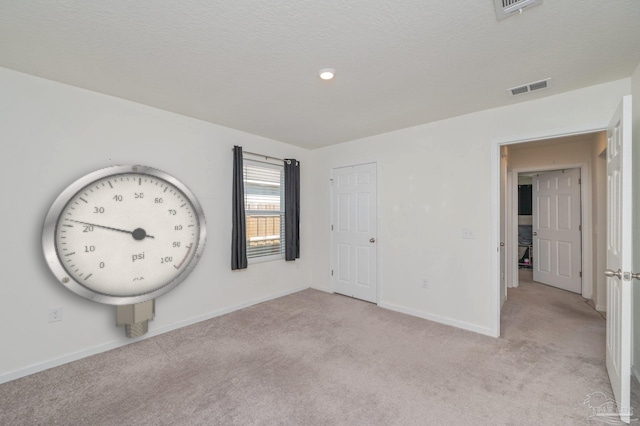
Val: 22,psi
